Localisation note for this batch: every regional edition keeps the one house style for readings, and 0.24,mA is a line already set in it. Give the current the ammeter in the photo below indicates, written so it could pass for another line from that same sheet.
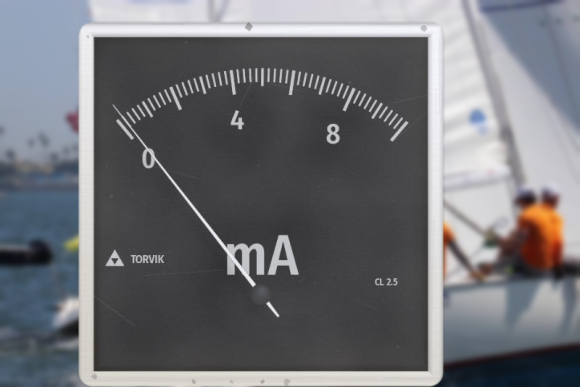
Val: 0.2,mA
